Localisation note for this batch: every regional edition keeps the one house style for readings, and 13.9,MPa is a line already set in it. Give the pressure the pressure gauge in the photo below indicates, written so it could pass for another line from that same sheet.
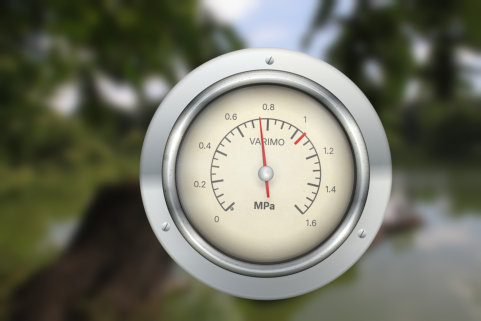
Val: 0.75,MPa
